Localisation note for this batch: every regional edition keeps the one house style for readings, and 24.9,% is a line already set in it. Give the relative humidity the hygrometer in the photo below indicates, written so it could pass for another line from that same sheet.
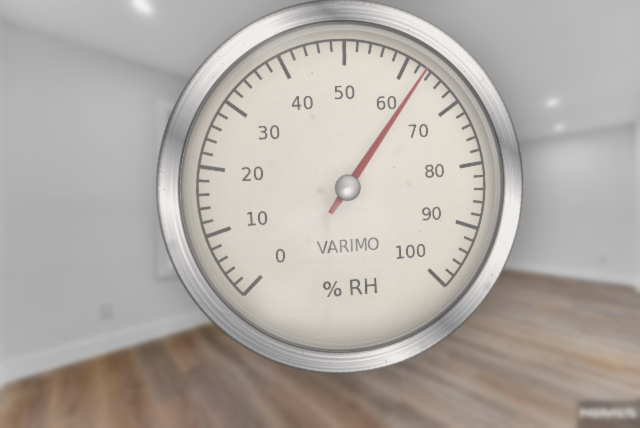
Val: 63,%
